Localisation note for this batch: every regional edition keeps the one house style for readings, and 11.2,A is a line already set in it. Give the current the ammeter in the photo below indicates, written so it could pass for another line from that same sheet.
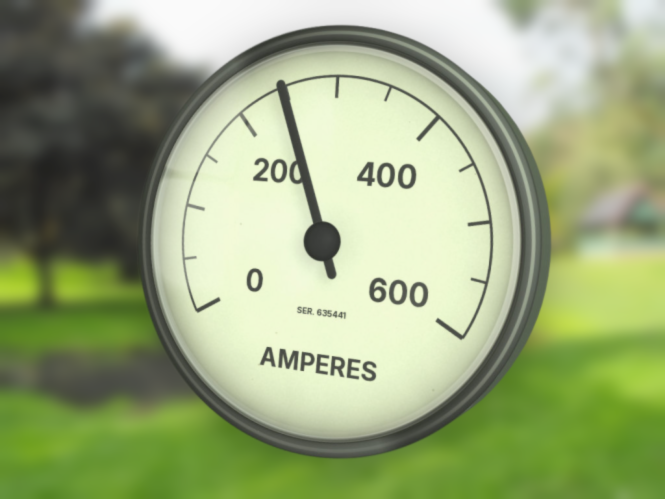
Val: 250,A
